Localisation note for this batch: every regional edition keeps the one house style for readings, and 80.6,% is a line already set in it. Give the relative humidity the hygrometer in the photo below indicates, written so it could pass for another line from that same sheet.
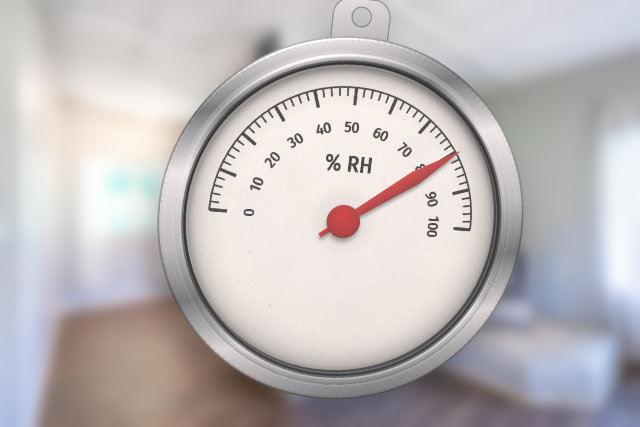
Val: 80,%
